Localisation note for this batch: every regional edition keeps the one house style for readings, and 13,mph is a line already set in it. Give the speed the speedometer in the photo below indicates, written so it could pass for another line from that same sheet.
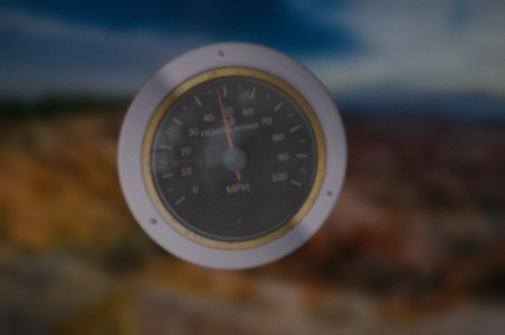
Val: 47.5,mph
